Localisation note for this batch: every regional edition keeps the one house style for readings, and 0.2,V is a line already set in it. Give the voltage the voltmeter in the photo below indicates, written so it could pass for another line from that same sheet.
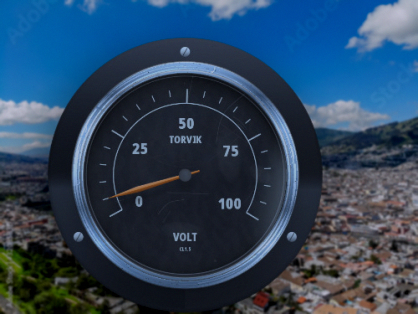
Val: 5,V
